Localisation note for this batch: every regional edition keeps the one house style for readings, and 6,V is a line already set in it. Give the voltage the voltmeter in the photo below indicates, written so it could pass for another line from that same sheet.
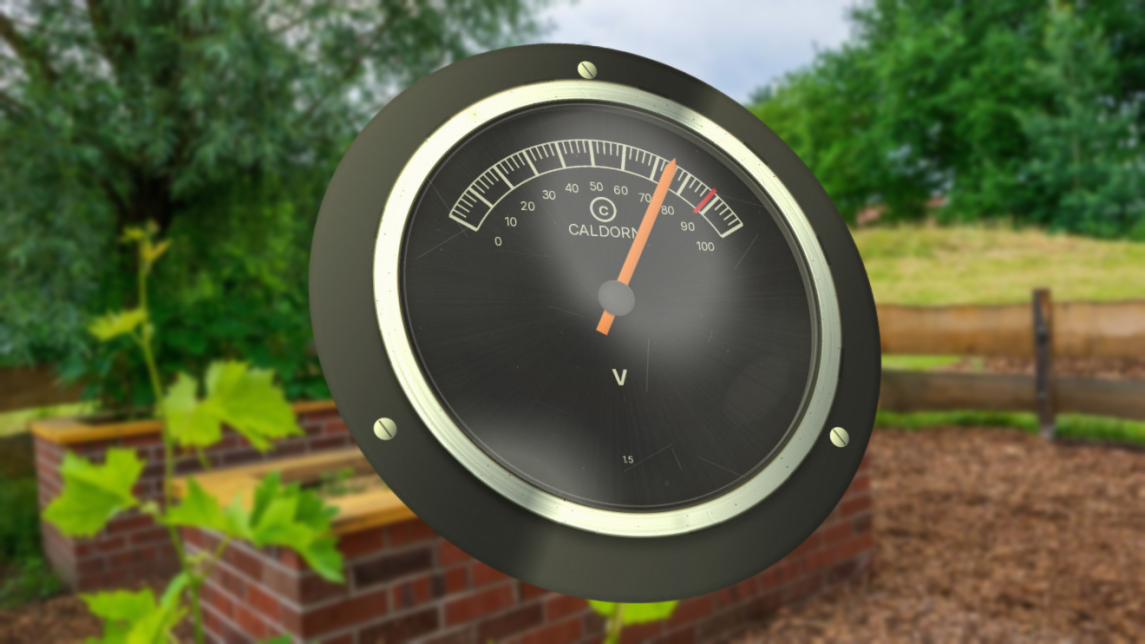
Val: 74,V
